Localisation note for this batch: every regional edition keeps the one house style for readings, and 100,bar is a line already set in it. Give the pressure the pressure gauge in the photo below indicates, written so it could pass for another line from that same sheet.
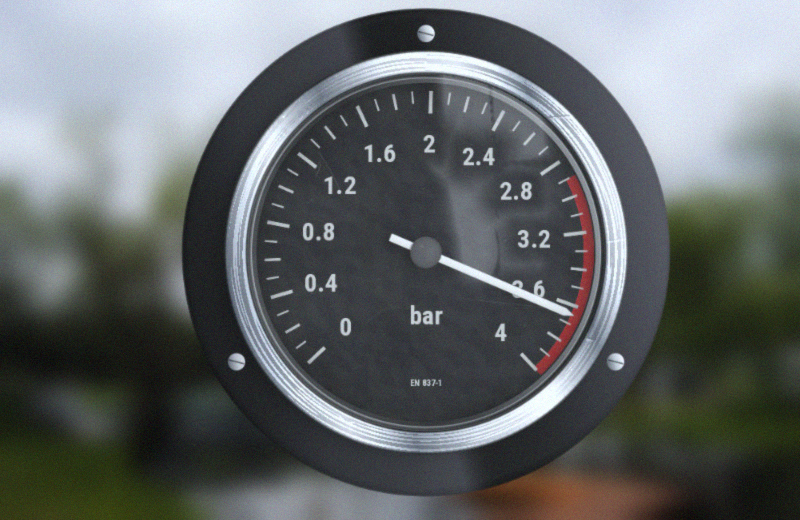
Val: 3.65,bar
